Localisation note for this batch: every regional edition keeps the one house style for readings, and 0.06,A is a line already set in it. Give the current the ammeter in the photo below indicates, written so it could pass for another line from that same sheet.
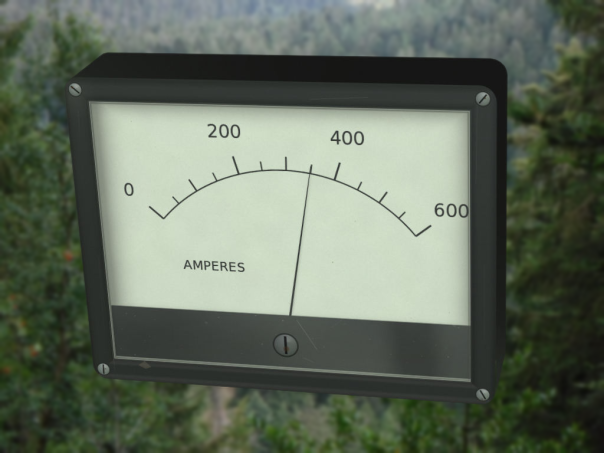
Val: 350,A
